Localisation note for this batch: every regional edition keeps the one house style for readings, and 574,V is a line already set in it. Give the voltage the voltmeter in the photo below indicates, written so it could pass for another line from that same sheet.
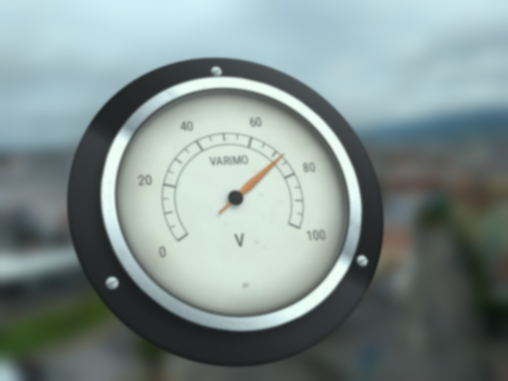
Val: 72.5,V
